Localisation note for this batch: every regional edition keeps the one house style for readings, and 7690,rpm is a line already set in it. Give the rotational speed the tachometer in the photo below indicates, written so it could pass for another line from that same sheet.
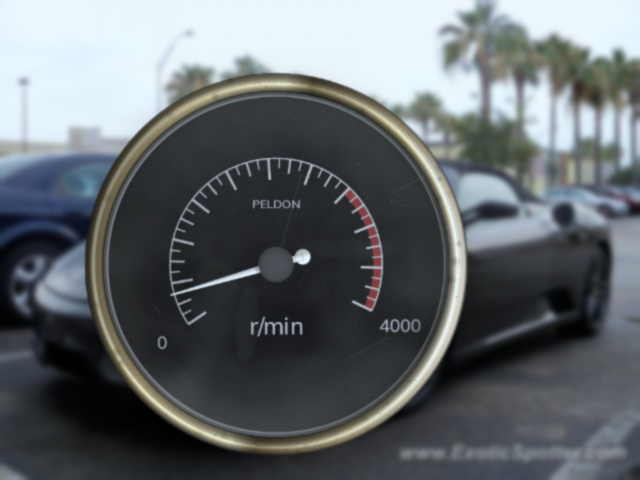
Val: 300,rpm
